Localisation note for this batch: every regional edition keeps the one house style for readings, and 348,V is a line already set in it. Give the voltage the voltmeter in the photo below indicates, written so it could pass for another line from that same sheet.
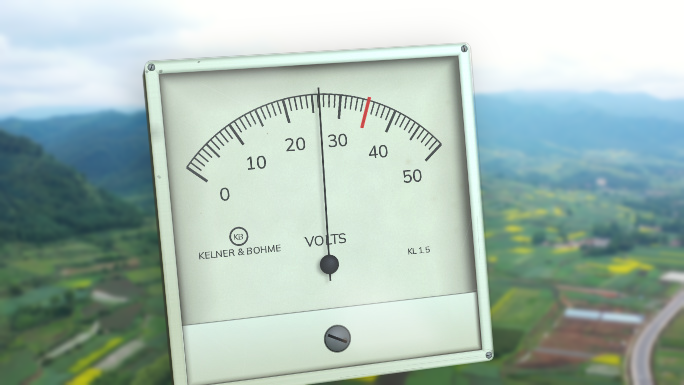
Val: 26,V
